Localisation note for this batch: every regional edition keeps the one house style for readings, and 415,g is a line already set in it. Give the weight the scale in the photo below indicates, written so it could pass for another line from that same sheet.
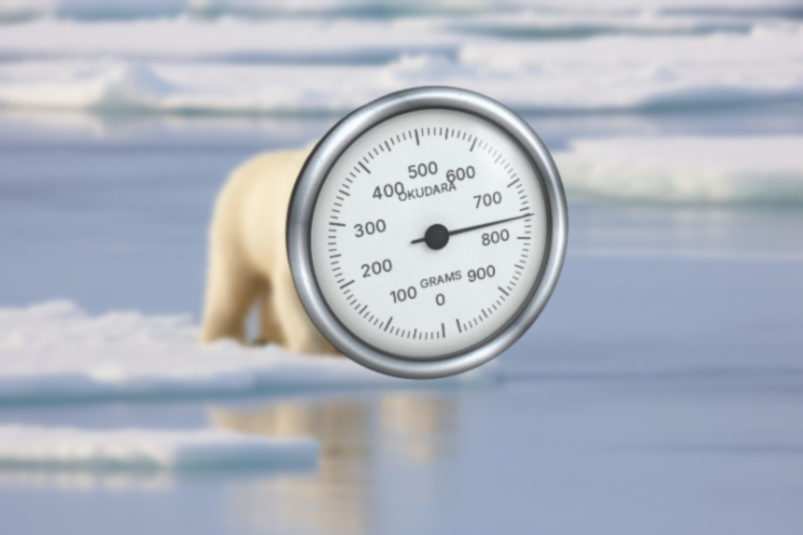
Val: 760,g
